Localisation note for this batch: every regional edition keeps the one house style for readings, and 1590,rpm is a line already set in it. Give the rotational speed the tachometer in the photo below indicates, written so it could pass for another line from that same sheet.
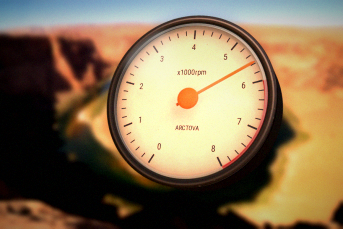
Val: 5600,rpm
